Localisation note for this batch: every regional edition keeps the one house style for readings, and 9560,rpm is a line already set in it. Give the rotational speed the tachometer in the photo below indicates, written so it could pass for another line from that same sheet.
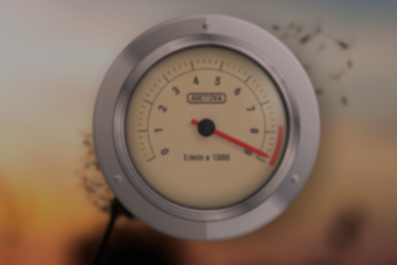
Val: 8800,rpm
